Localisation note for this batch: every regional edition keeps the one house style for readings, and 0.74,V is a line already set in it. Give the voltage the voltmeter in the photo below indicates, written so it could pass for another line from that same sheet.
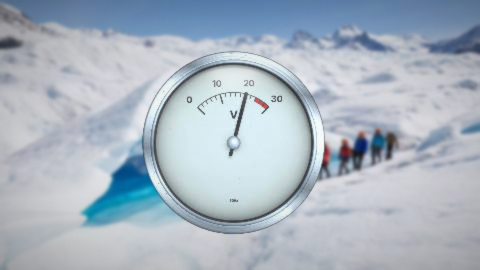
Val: 20,V
